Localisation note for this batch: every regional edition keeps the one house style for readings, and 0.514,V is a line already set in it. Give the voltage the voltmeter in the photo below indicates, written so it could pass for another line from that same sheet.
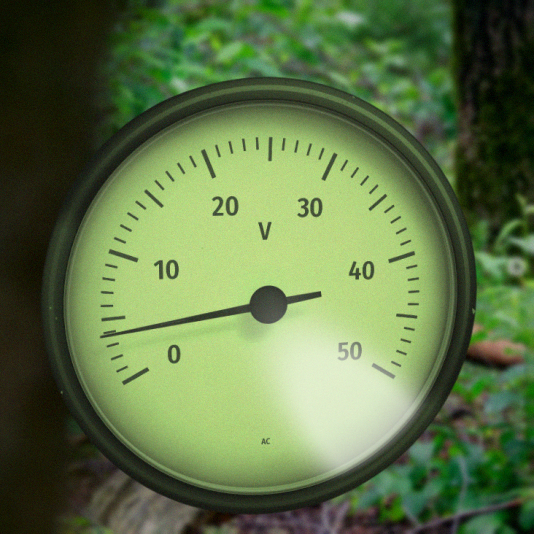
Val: 4,V
